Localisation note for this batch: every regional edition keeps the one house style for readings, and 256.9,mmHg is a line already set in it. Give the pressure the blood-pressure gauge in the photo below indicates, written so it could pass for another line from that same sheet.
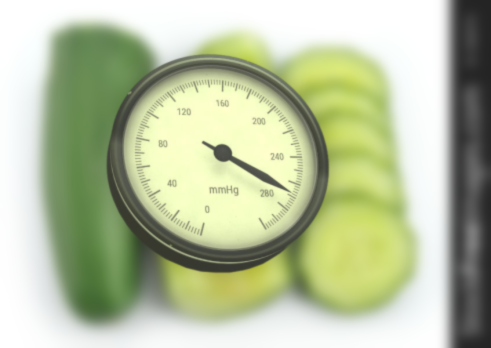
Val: 270,mmHg
